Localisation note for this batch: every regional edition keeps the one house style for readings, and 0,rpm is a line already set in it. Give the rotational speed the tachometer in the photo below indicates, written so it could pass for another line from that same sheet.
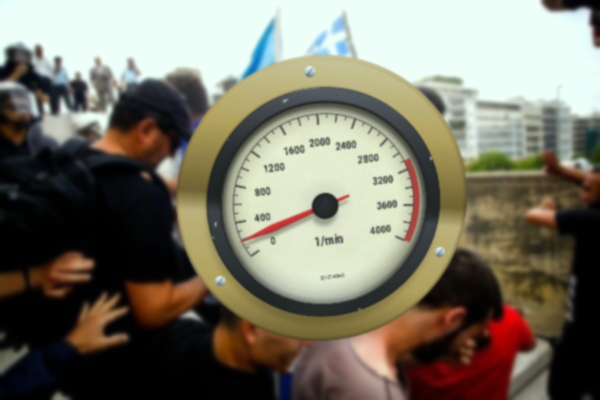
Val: 200,rpm
